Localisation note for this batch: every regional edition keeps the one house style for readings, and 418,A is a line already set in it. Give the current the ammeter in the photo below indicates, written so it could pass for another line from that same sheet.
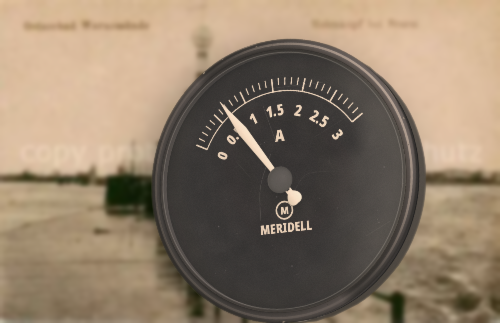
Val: 0.7,A
